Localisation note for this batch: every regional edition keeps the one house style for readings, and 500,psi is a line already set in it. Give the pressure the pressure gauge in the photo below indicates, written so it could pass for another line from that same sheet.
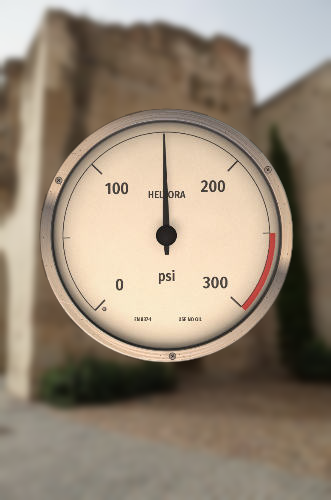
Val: 150,psi
